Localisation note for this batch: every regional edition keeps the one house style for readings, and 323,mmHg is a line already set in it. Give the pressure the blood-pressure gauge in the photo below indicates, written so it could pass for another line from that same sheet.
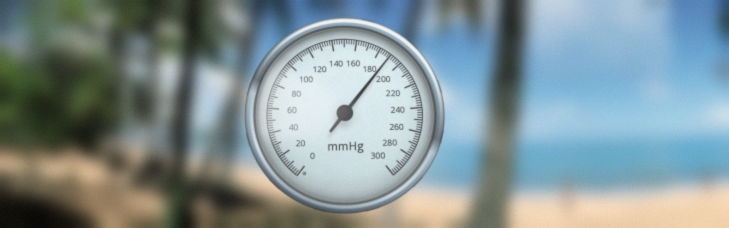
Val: 190,mmHg
